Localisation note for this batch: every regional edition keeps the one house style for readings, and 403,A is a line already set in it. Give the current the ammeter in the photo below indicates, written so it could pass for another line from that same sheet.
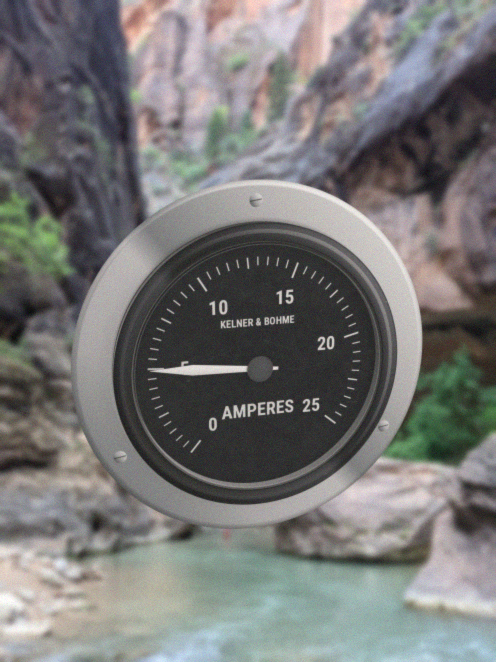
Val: 5,A
